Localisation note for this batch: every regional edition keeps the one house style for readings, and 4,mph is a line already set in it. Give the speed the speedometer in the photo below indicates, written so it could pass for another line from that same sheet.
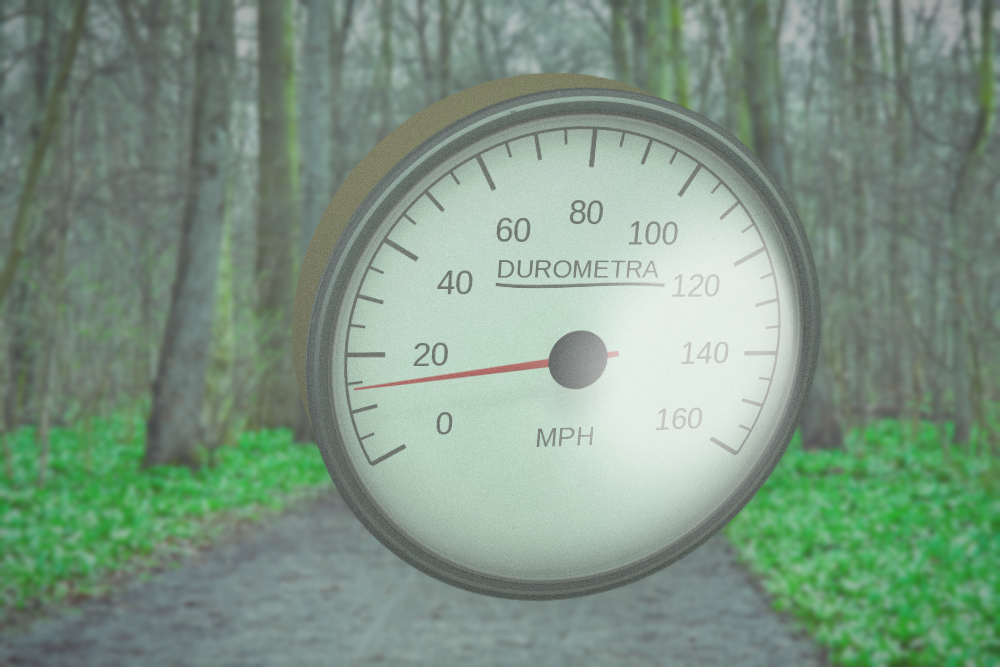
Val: 15,mph
